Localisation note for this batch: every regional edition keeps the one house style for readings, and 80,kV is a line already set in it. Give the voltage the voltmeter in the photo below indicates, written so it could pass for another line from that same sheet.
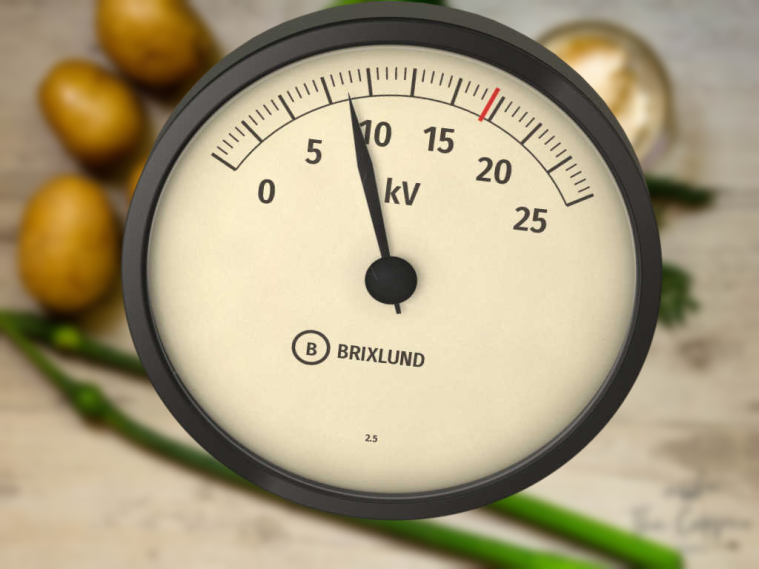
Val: 8.75,kV
